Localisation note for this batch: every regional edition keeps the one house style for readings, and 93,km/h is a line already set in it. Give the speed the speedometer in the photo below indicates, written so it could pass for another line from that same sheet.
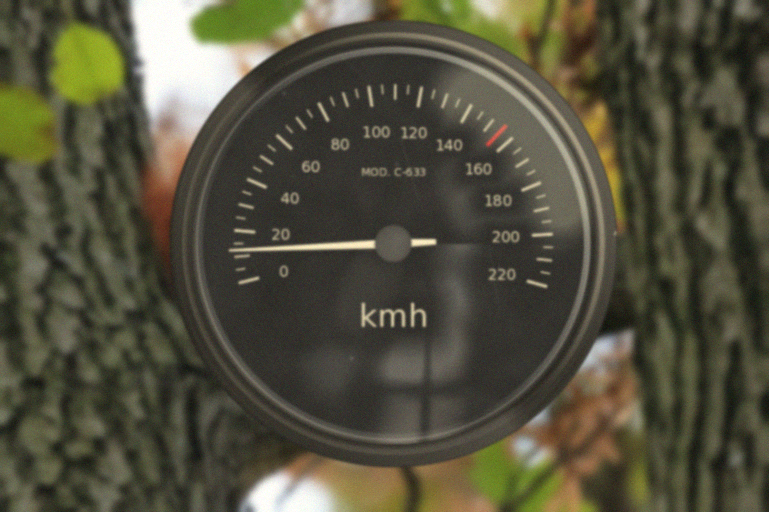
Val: 12.5,km/h
